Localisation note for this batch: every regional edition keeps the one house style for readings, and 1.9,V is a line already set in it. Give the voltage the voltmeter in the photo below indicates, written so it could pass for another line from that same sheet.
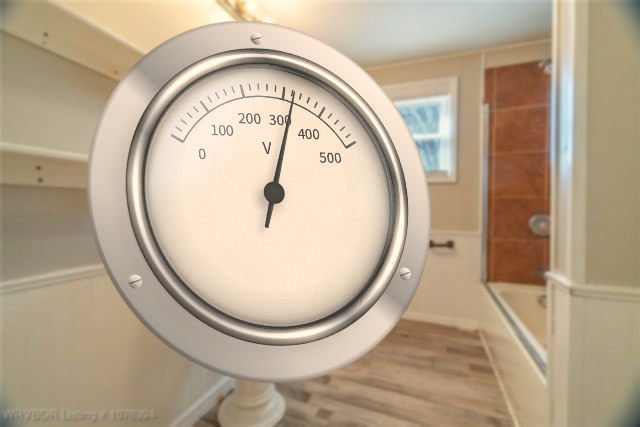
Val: 320,V
